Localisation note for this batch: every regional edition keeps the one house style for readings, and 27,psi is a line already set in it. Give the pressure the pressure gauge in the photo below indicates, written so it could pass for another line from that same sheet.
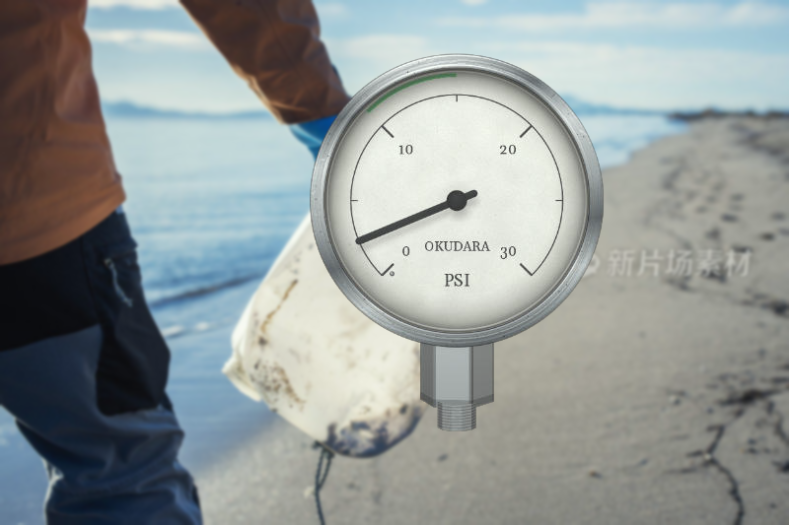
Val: 2.5,psi
